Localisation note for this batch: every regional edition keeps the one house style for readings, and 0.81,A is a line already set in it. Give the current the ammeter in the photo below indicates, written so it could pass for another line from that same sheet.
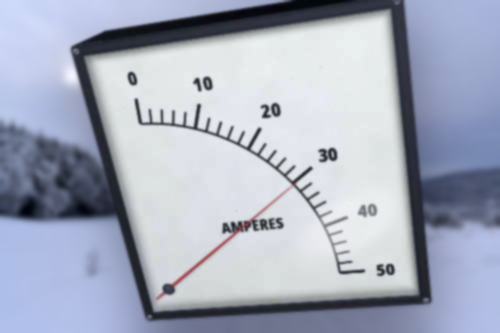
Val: 30,A
